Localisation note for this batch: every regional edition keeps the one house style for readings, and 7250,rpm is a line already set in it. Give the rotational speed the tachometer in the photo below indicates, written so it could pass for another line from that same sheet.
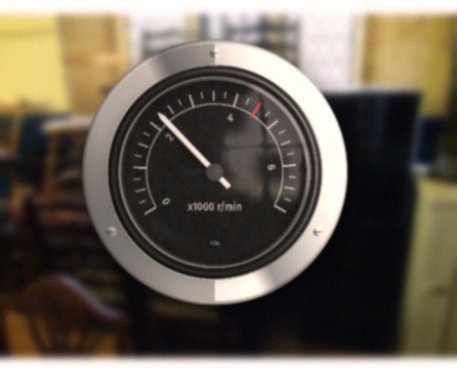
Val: 2250,rpm
